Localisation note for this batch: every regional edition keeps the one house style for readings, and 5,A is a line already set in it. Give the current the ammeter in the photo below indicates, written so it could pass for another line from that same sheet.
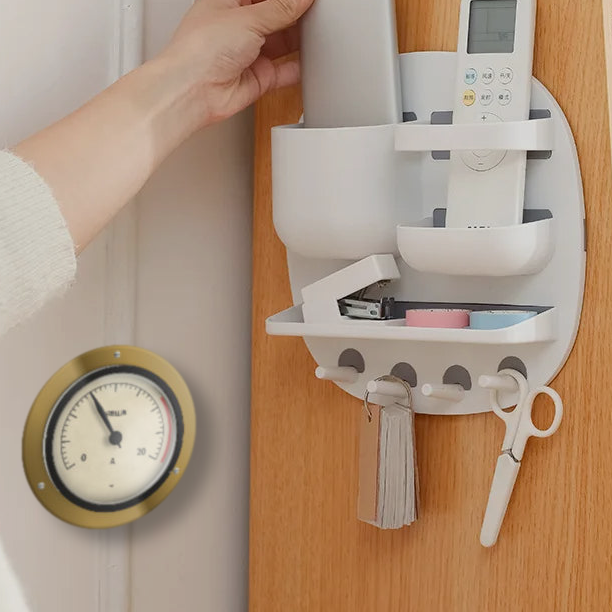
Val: 7.5,A
